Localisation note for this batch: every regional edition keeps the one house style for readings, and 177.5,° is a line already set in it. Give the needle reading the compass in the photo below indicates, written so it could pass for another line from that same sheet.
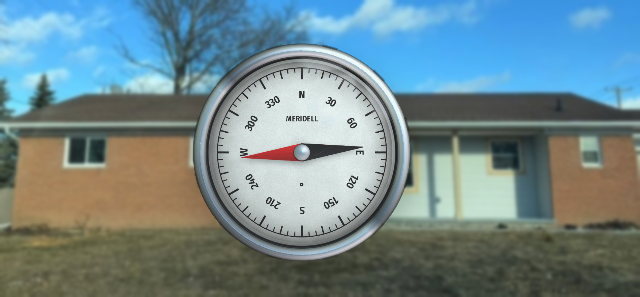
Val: 265,°
